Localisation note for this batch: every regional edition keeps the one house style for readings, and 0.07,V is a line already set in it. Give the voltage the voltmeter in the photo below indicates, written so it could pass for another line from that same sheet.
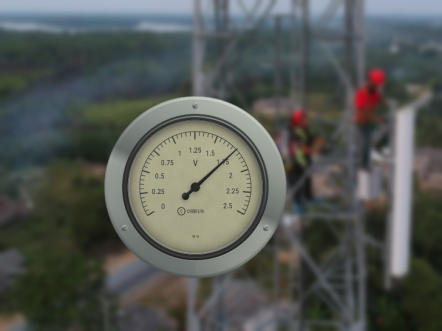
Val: 1.75,V
